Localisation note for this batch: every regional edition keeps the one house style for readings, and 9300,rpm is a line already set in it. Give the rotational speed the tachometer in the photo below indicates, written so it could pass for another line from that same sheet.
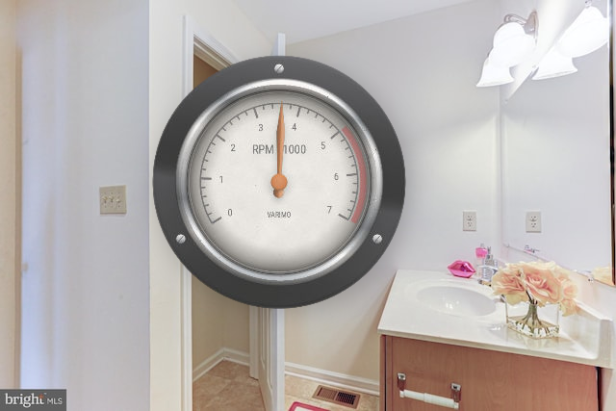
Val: 3600,rpm
